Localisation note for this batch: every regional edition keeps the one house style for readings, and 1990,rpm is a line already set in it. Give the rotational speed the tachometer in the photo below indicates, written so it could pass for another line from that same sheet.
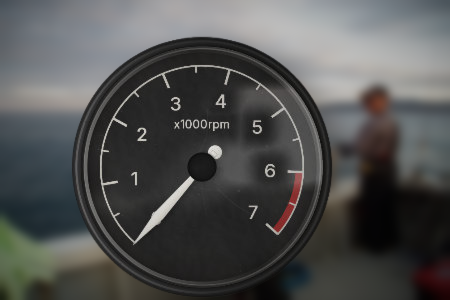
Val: 0,rpm
